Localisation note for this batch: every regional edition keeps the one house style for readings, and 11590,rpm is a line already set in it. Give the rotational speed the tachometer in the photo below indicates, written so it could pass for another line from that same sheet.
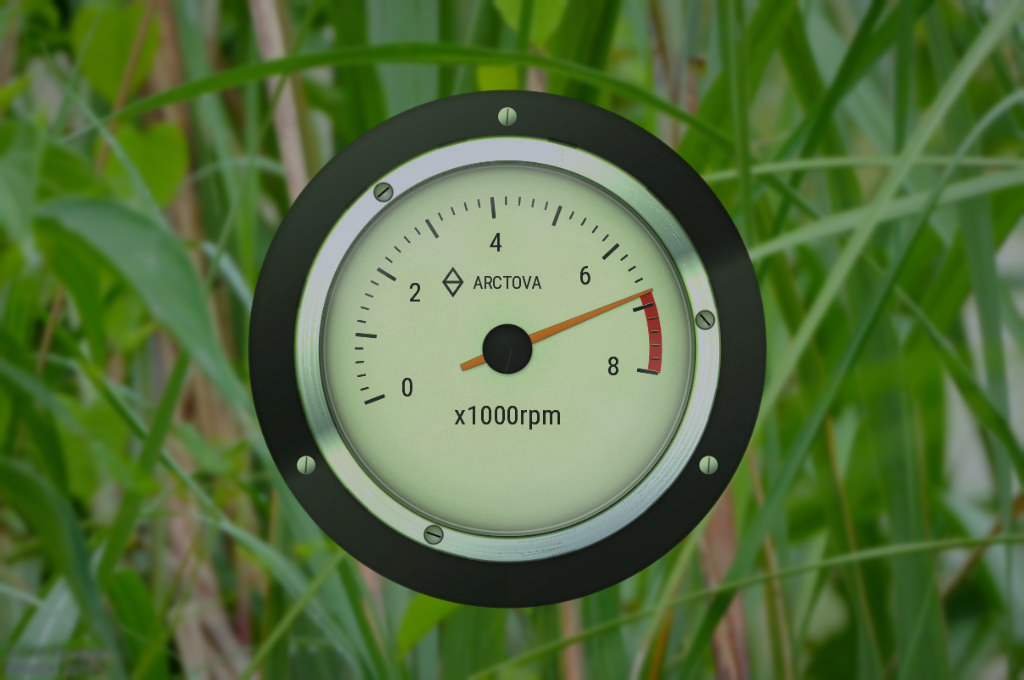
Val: 6800,rpm
